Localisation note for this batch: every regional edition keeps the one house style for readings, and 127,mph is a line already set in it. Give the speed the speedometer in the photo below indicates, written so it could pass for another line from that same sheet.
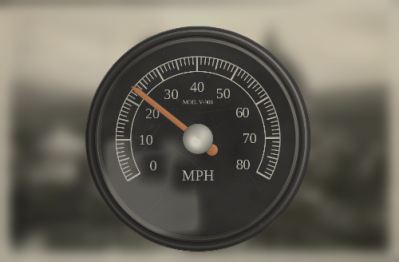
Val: 23,mph
